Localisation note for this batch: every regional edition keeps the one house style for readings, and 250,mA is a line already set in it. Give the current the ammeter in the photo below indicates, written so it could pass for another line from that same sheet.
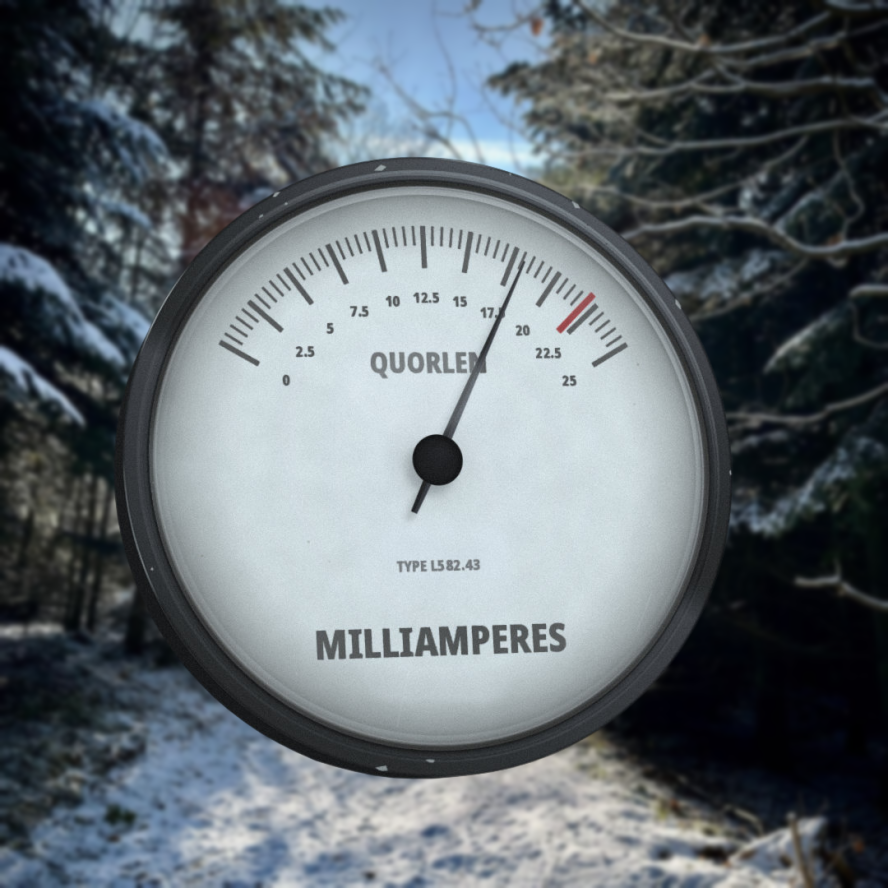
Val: 18,mA
